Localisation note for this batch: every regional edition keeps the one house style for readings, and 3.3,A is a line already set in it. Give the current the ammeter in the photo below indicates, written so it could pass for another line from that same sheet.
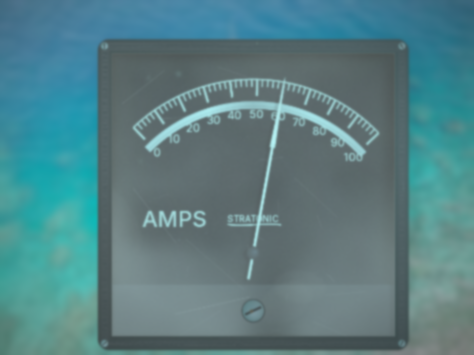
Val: 60,A
